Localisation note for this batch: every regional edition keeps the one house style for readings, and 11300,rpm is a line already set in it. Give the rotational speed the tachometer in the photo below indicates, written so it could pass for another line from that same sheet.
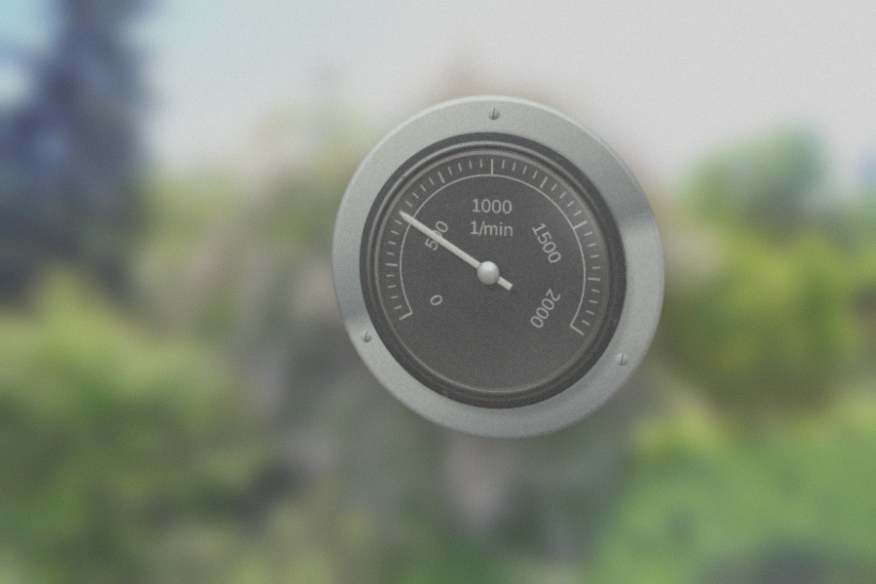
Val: 500,rpm
